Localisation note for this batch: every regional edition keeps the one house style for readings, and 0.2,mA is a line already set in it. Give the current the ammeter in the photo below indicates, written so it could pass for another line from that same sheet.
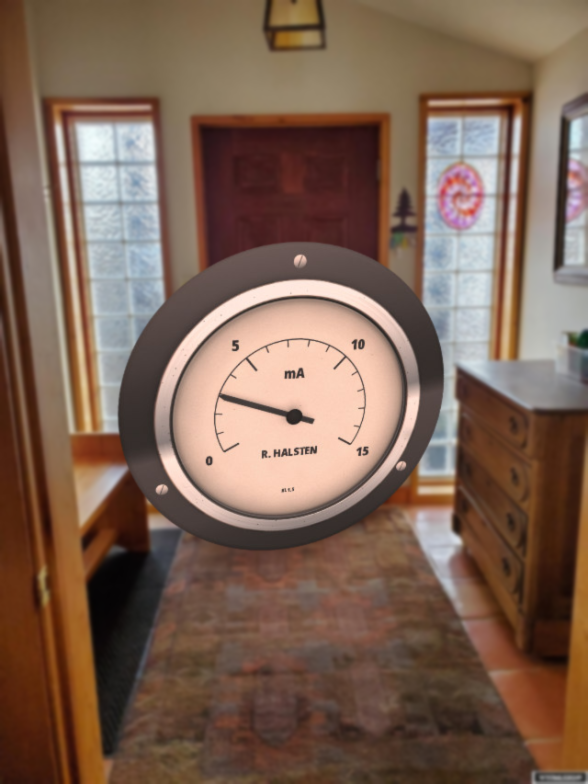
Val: 3,mA
